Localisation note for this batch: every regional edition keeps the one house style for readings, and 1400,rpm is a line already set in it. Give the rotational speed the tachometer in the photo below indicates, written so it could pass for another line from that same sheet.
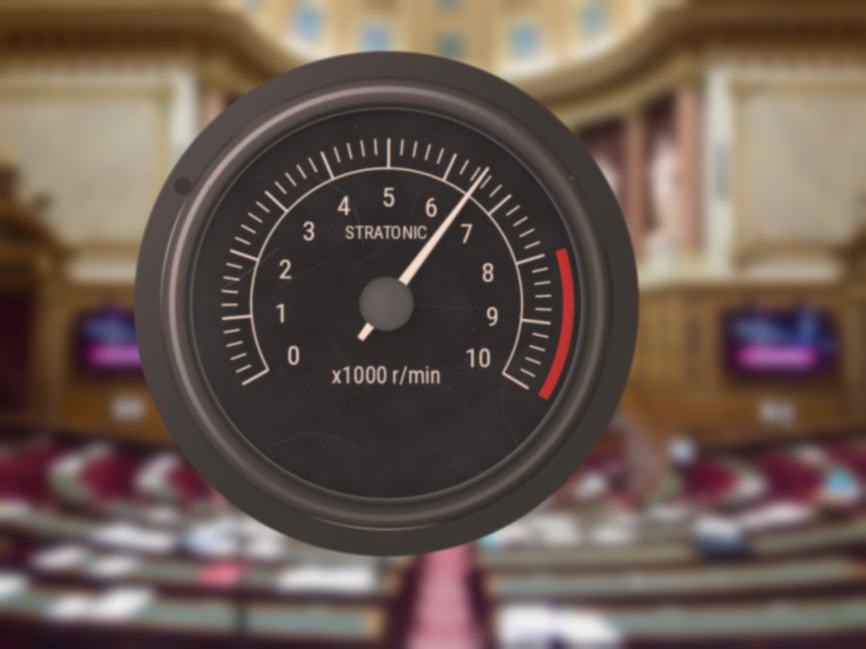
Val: 6500,rpm
